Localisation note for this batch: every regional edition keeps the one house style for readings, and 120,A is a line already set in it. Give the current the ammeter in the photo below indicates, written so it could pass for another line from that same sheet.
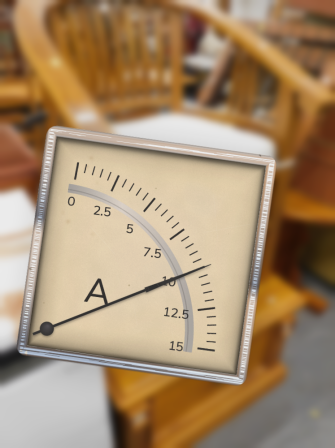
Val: 10,A
